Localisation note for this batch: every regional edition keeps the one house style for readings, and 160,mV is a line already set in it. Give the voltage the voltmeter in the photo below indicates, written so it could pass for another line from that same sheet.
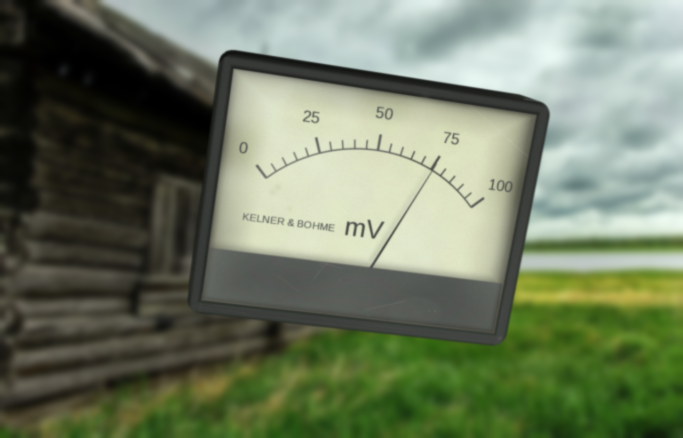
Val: 75,mV
